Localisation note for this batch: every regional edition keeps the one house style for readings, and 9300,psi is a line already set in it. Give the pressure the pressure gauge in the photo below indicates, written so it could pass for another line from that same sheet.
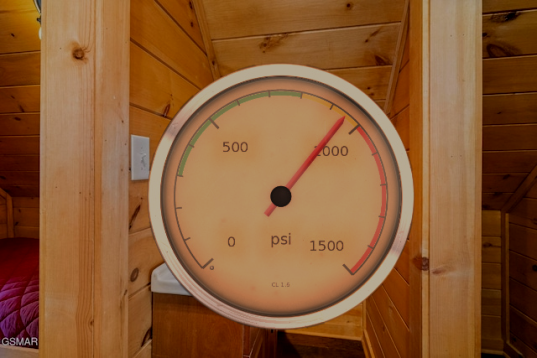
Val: 950,psi
